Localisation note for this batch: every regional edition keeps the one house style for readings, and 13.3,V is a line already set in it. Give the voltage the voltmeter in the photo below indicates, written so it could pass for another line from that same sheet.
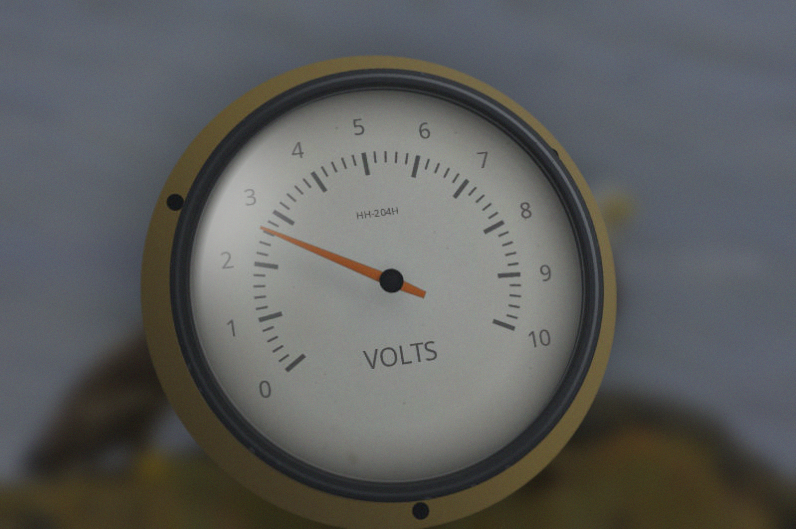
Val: 2.6,V
